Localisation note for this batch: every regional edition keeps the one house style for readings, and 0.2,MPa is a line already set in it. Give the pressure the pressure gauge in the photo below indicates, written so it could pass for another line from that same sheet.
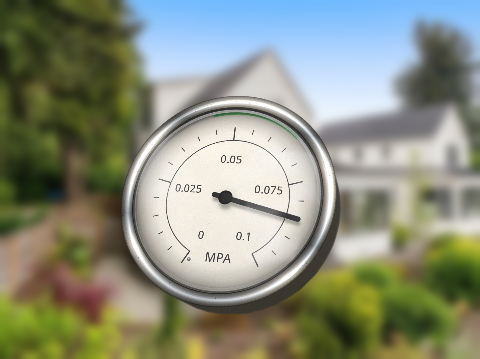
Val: 0.085,MPa
